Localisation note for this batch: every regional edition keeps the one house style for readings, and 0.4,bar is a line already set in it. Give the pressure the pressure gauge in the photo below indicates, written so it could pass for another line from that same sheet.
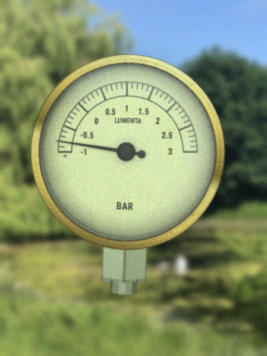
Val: -0.8,bar
